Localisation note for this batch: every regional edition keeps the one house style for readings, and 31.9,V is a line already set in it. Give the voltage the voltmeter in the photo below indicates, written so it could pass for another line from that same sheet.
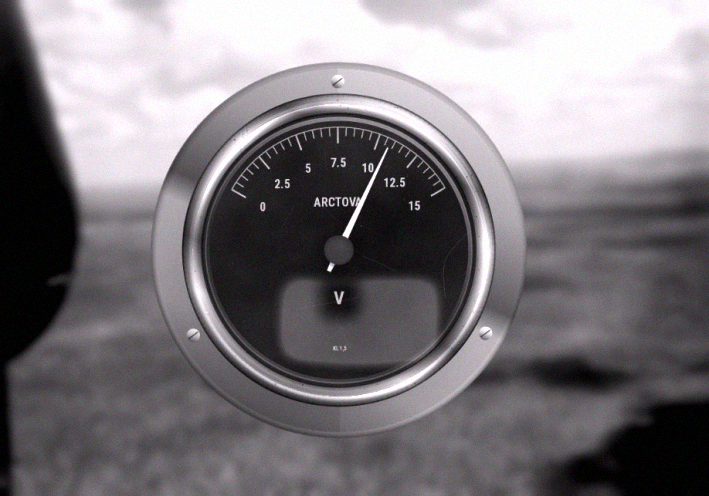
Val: 10.75,V
